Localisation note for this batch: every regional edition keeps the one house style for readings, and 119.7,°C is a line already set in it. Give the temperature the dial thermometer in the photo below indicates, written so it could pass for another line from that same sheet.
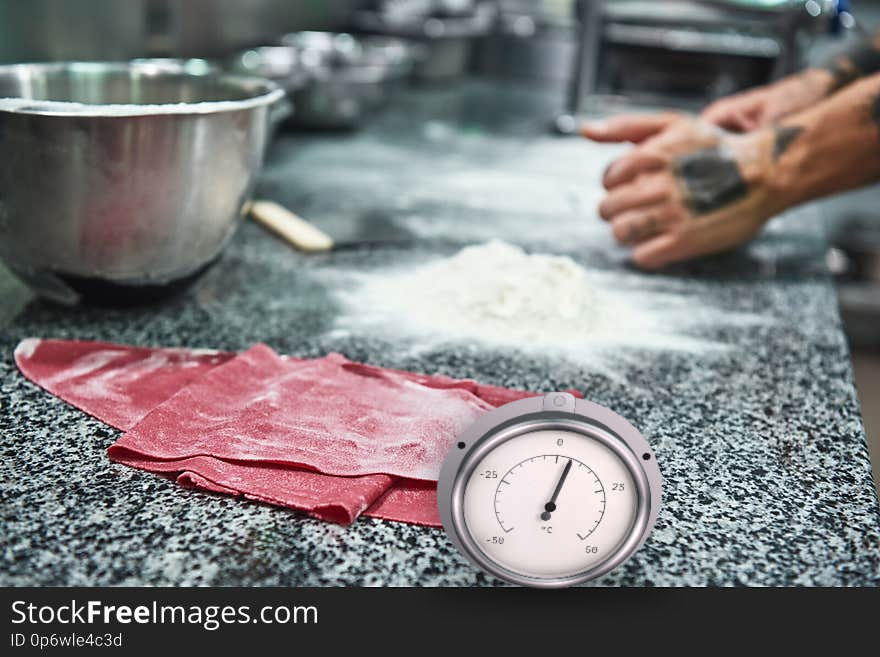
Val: 5,°C
